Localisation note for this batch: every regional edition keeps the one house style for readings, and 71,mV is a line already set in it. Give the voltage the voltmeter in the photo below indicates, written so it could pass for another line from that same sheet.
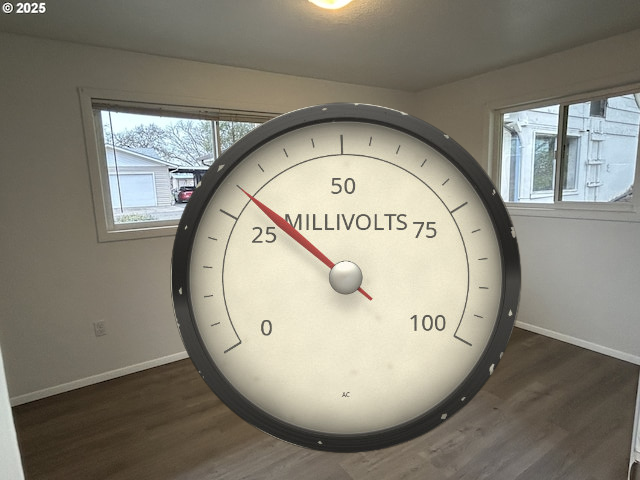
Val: 30,mV
